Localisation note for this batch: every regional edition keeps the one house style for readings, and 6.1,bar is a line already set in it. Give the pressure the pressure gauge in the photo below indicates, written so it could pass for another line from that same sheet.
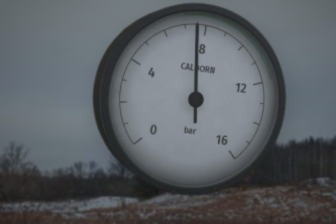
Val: 7.5,bar
